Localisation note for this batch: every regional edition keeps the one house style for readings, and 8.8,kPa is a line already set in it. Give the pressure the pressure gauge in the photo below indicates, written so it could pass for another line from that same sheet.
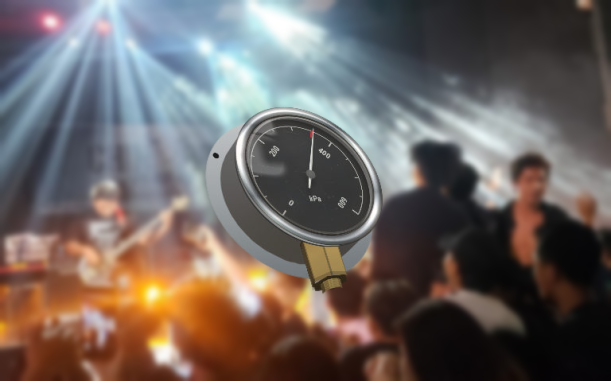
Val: 350,kPa
